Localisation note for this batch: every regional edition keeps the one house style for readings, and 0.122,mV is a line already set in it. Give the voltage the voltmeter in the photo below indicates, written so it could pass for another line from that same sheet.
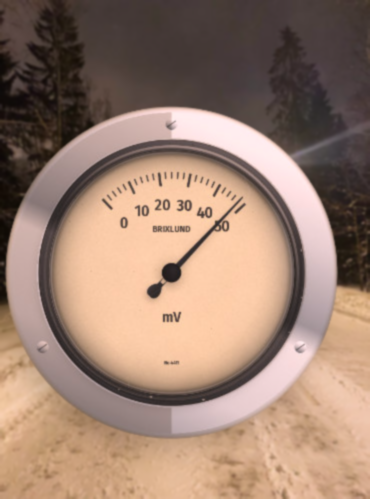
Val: 48,mV
